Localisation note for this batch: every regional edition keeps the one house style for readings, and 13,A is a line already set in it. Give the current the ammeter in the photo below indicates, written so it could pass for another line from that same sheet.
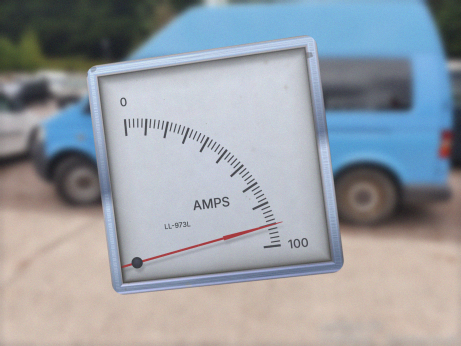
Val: 90,A
